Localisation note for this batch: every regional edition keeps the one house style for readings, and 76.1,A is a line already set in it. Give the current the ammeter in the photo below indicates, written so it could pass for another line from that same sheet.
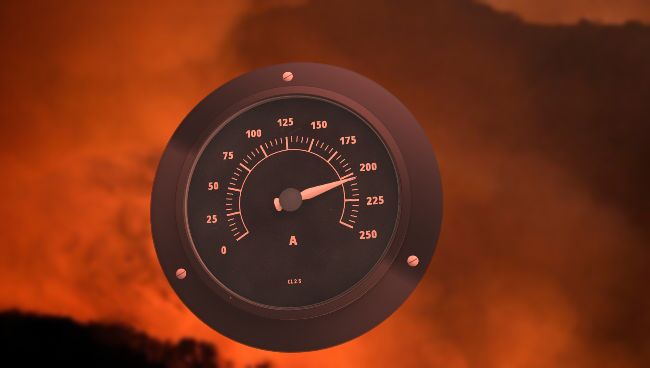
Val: 205,A
